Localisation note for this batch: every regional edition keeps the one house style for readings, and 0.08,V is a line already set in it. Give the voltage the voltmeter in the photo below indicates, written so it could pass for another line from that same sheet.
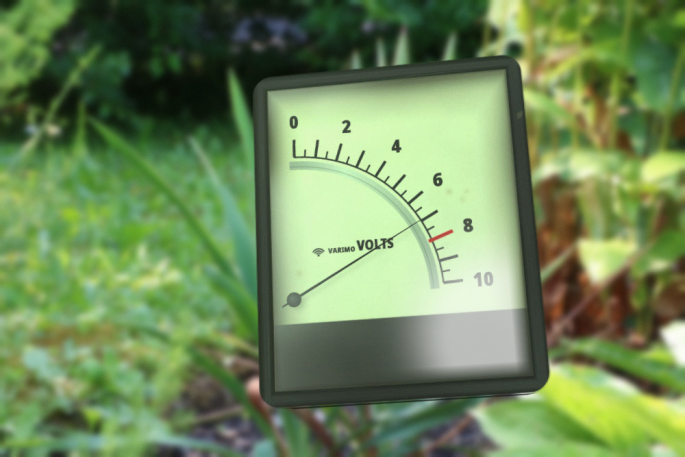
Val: 7,V
